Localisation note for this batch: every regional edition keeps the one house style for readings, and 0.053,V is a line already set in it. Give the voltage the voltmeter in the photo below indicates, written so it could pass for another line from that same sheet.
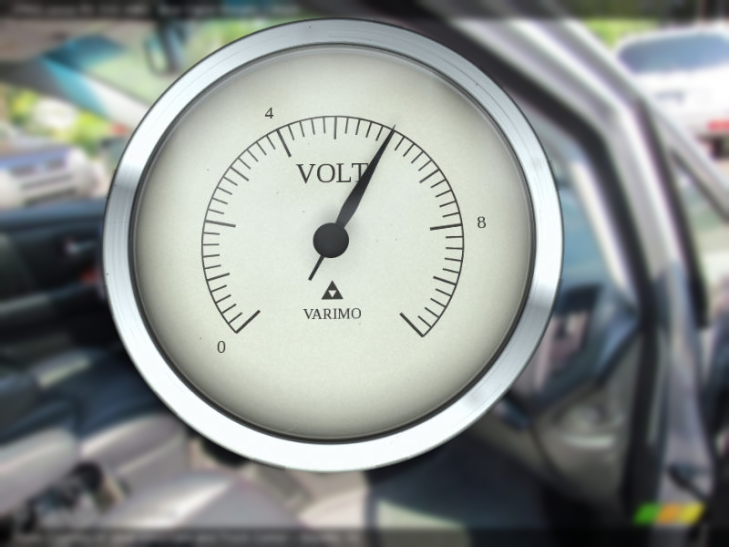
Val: 6,V
